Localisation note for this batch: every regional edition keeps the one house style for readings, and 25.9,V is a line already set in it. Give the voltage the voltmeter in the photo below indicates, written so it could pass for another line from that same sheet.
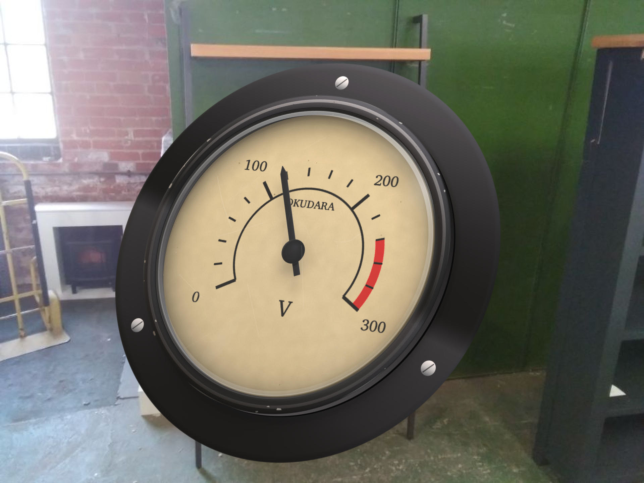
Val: 120,V
